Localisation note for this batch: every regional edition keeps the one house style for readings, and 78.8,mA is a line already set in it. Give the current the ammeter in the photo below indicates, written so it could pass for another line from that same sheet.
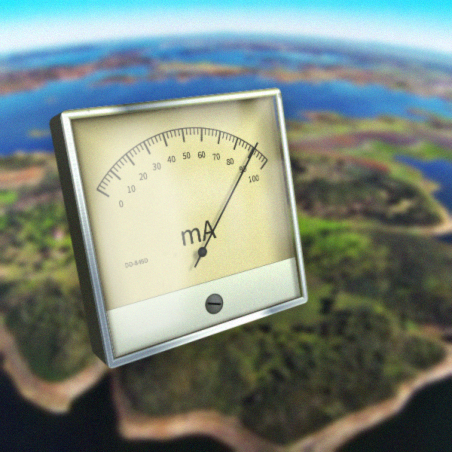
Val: 90,mA
